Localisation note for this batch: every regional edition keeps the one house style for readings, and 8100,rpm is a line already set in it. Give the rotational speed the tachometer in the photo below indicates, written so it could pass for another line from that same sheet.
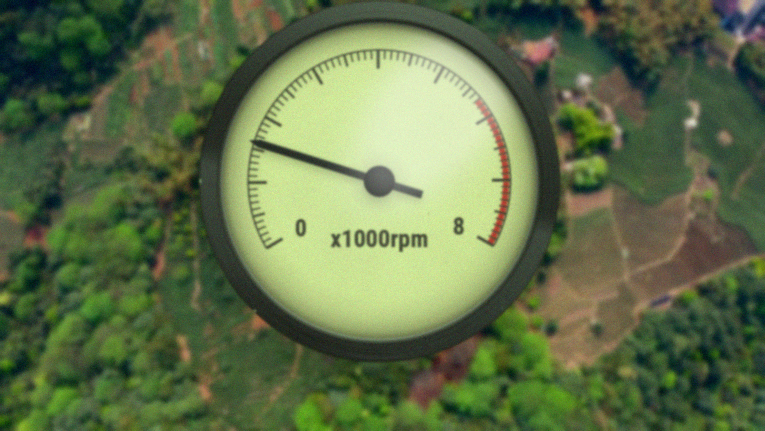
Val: 1600,rpm
